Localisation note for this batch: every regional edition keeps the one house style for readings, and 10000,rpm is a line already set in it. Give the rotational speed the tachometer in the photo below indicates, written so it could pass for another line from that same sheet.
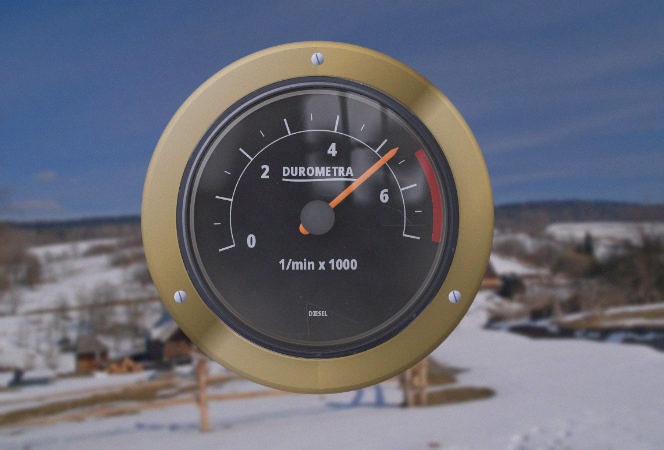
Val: 5250,rpm
